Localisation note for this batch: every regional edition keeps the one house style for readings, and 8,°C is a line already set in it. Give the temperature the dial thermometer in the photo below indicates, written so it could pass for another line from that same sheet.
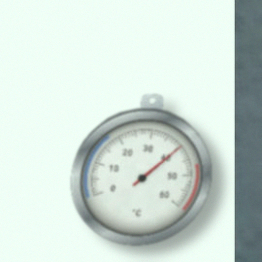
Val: 40,°C
